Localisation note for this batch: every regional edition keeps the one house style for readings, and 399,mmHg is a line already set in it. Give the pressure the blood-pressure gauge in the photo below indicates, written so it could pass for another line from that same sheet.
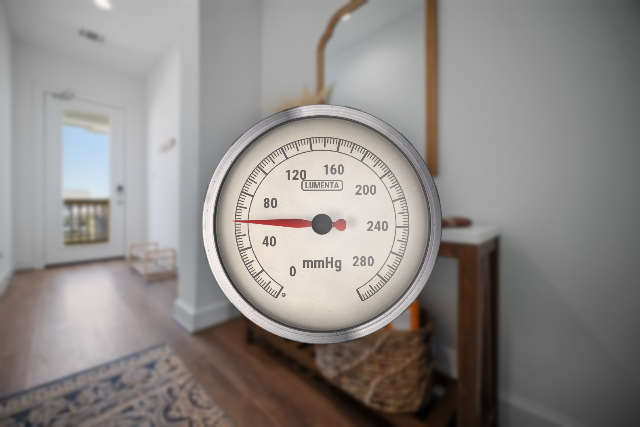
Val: 60,mmHg
